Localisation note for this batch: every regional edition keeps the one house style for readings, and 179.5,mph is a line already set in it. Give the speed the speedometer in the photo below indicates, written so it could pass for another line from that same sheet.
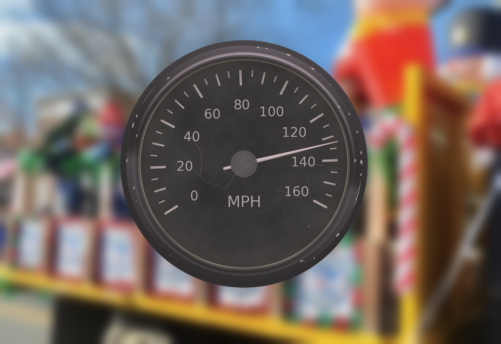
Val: 132.5,mph
